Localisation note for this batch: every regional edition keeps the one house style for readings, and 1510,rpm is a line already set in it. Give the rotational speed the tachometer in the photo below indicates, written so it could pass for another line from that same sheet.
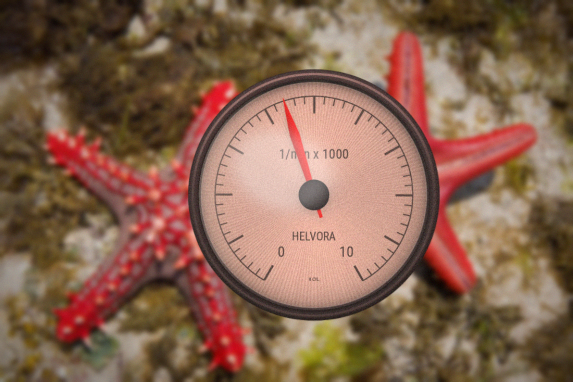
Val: 4400,rpm
